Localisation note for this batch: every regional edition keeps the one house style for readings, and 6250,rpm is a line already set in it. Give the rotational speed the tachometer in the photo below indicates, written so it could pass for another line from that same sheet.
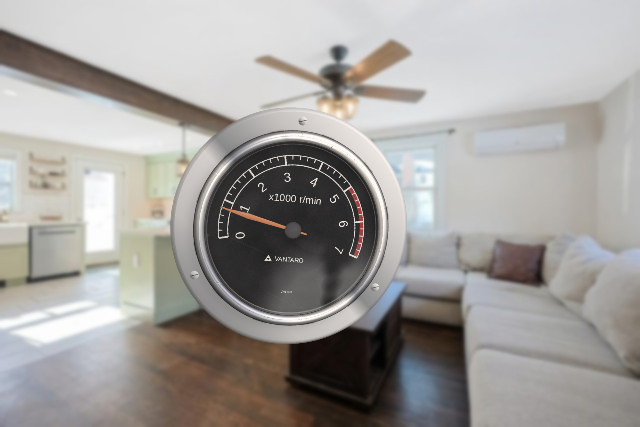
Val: 800,rpm
